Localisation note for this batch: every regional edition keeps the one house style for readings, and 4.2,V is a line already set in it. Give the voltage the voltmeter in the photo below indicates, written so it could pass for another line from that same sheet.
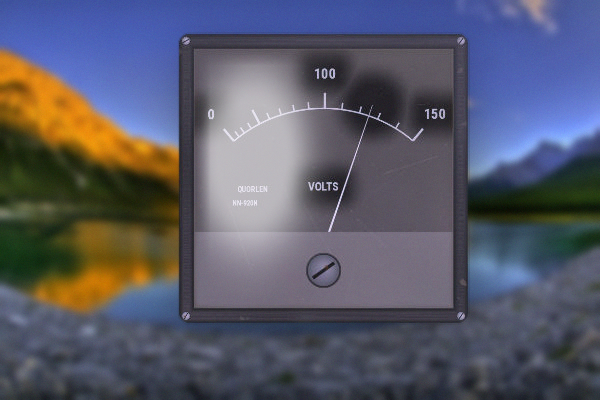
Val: 125,V
